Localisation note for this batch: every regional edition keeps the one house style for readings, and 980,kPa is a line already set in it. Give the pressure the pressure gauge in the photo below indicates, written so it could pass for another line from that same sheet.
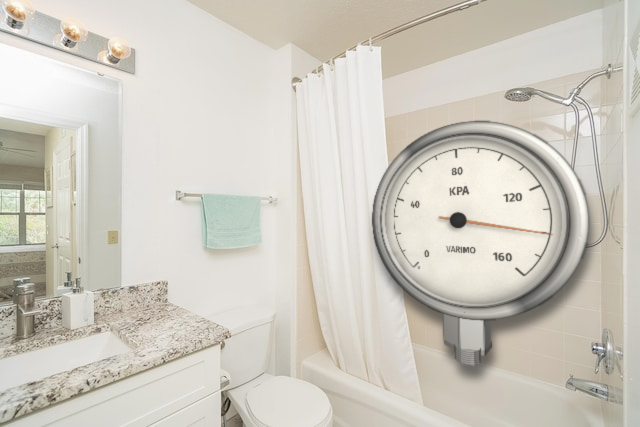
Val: 140,kPa
